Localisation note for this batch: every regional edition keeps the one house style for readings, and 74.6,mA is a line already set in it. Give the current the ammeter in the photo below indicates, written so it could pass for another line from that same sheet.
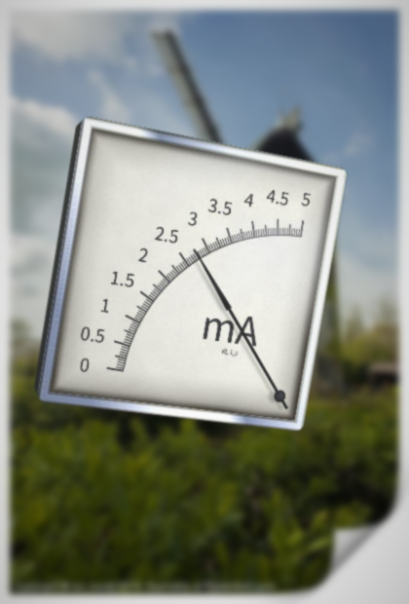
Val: 2.75,mA
